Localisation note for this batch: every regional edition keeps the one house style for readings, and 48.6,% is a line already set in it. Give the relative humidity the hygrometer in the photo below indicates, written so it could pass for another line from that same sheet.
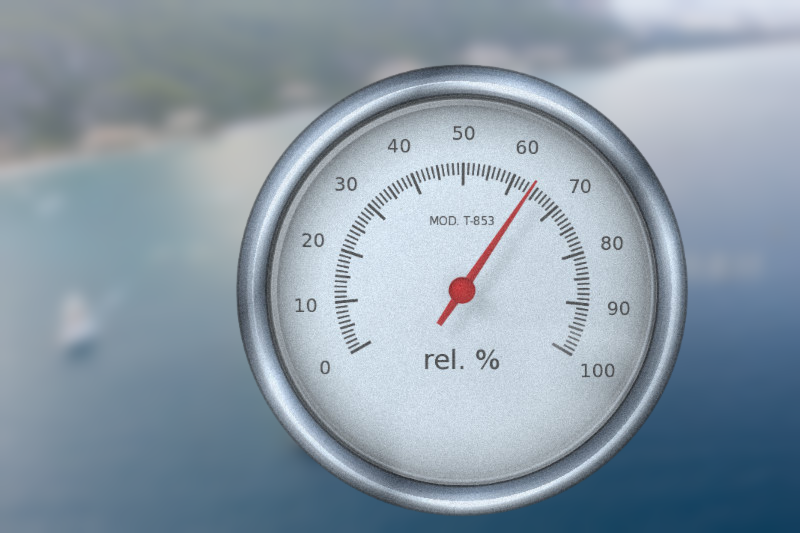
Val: 64,%
